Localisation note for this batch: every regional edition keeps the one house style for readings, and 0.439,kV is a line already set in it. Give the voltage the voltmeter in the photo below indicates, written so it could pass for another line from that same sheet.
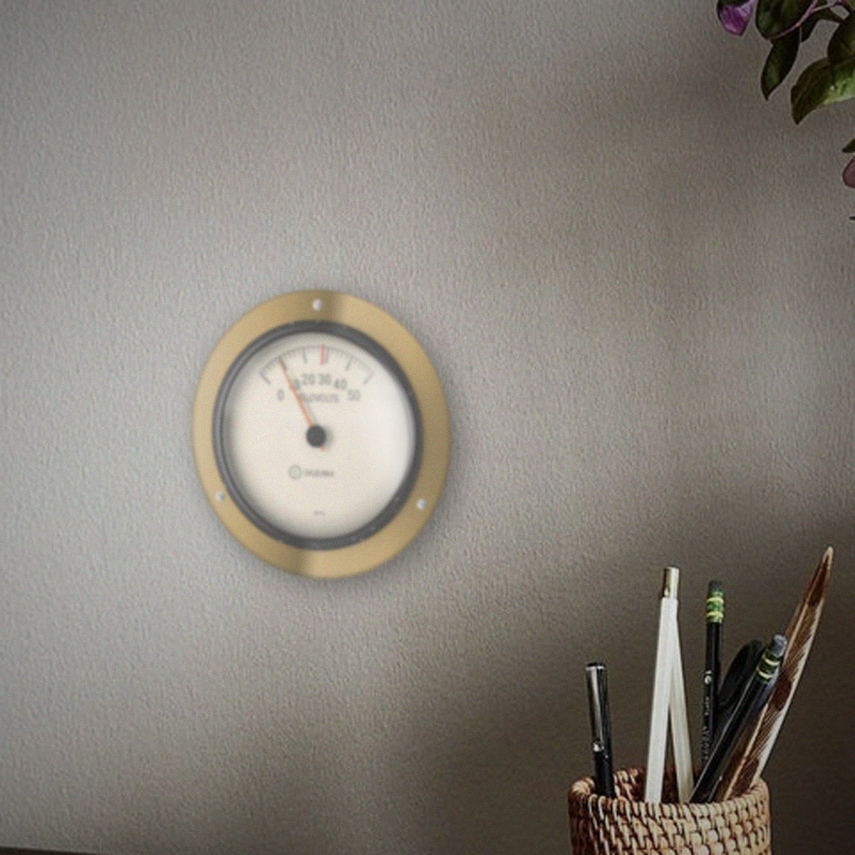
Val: 10,kV
